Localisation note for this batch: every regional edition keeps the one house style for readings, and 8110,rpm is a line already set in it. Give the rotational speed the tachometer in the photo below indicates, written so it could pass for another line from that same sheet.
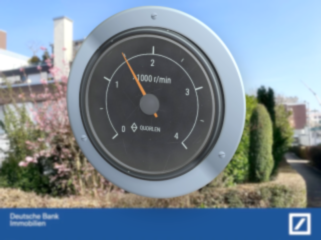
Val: 1500,rpm
